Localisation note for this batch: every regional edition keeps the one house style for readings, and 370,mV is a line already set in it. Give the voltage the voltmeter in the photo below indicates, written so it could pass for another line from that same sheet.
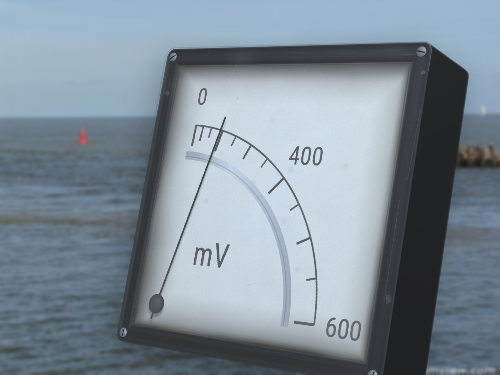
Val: 200,mV
